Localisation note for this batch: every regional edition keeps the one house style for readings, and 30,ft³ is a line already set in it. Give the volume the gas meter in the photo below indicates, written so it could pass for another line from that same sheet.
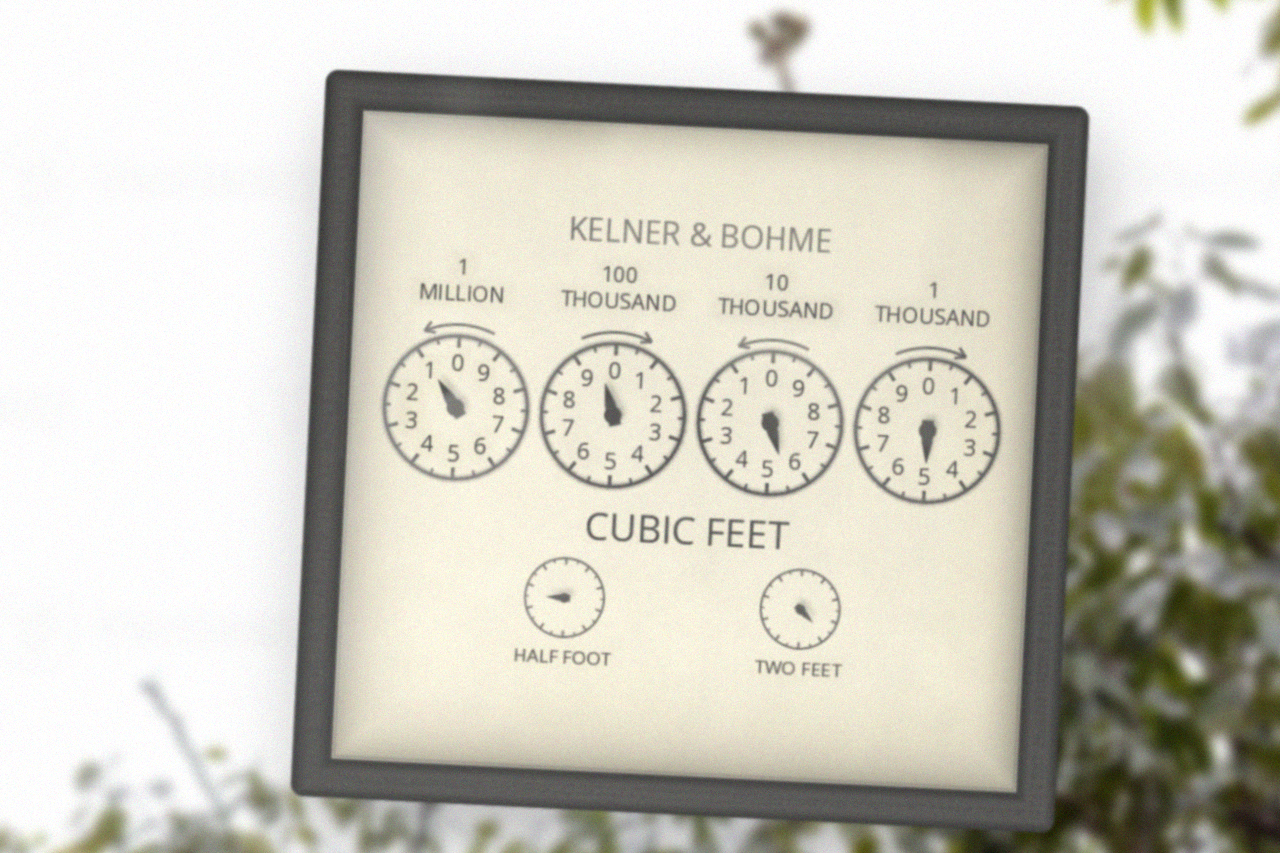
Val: 95500,ft³
